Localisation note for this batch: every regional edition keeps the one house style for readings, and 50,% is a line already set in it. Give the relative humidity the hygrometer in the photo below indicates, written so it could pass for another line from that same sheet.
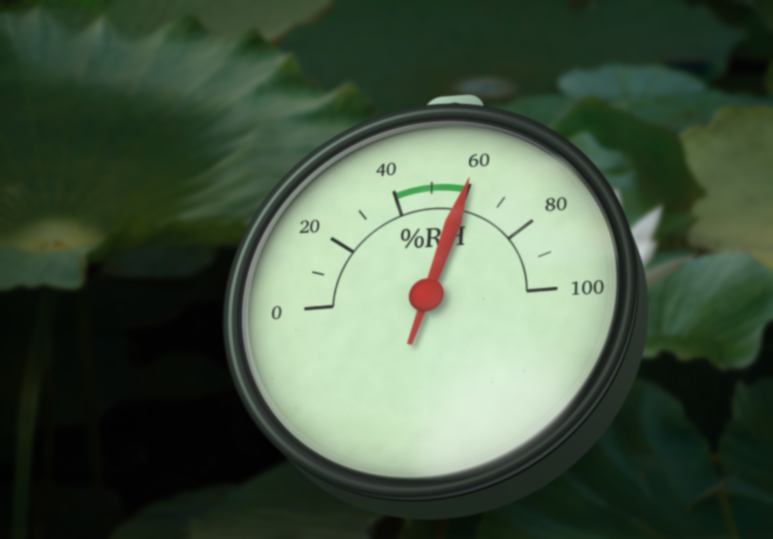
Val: 60,%
